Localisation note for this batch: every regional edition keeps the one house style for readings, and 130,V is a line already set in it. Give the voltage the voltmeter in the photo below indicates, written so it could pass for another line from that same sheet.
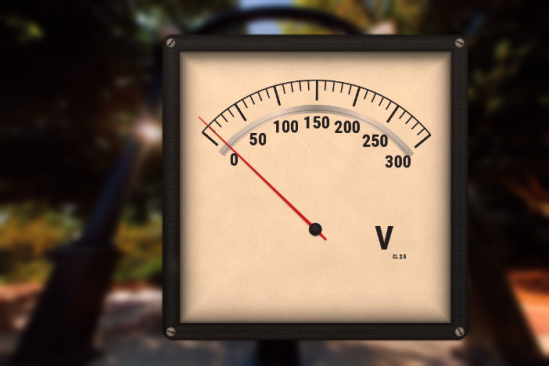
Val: 10,V
